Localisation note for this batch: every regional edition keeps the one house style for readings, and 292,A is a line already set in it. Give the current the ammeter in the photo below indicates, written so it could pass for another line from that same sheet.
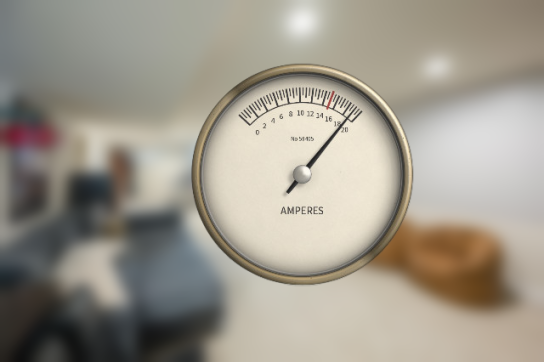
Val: 19,A
